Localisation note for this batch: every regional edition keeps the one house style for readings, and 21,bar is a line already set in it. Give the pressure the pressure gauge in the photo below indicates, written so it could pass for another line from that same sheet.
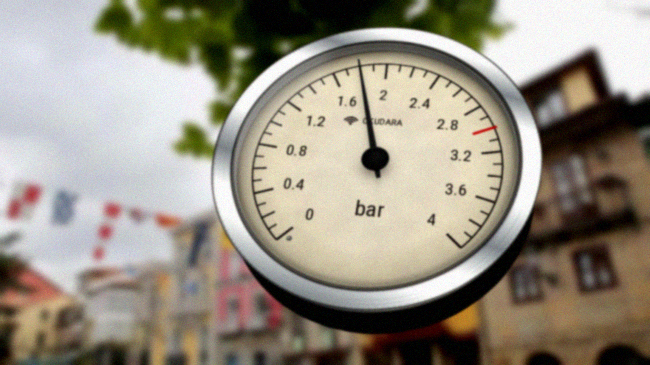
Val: 1.8,bar
